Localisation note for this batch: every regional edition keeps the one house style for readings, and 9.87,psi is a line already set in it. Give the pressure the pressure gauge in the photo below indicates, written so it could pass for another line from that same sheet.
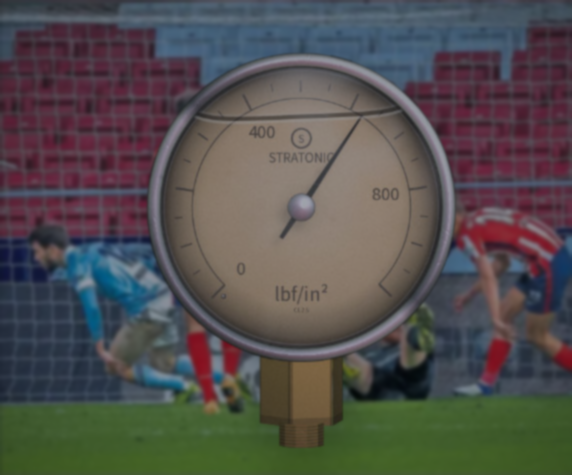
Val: 625,psi
